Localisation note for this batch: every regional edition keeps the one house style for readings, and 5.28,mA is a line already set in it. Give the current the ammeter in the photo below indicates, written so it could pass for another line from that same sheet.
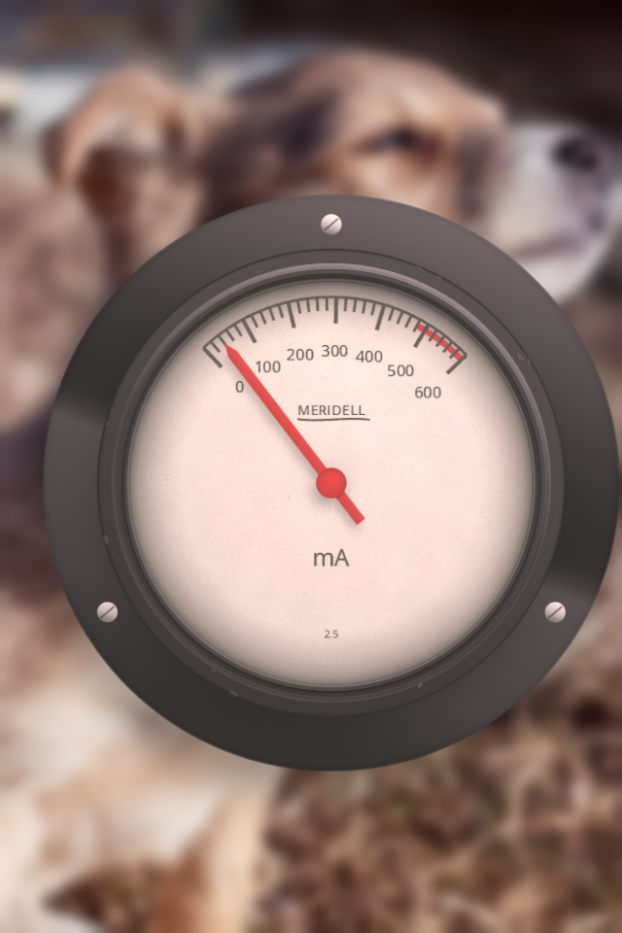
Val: 40,mA
